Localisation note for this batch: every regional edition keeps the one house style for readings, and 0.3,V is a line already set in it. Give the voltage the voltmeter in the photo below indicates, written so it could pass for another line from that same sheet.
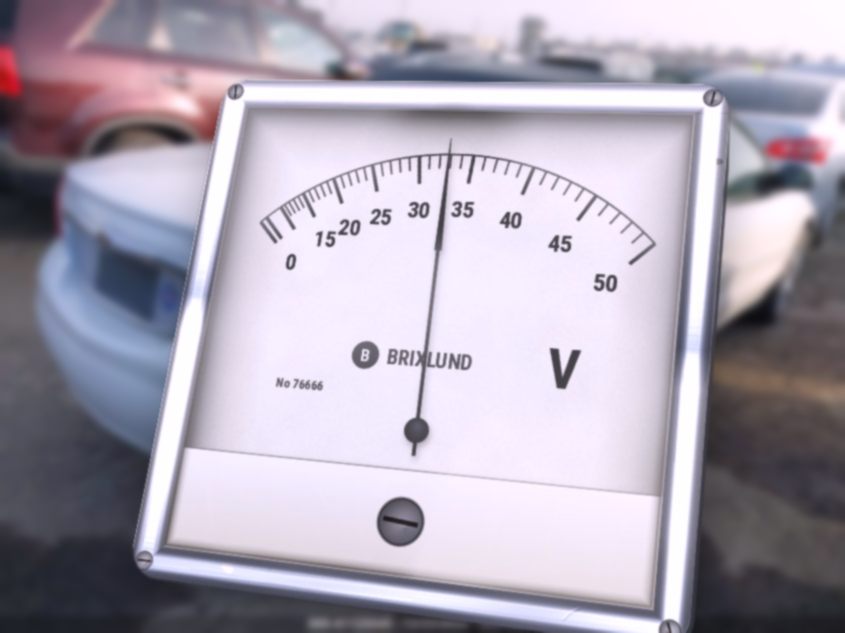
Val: 33,V
